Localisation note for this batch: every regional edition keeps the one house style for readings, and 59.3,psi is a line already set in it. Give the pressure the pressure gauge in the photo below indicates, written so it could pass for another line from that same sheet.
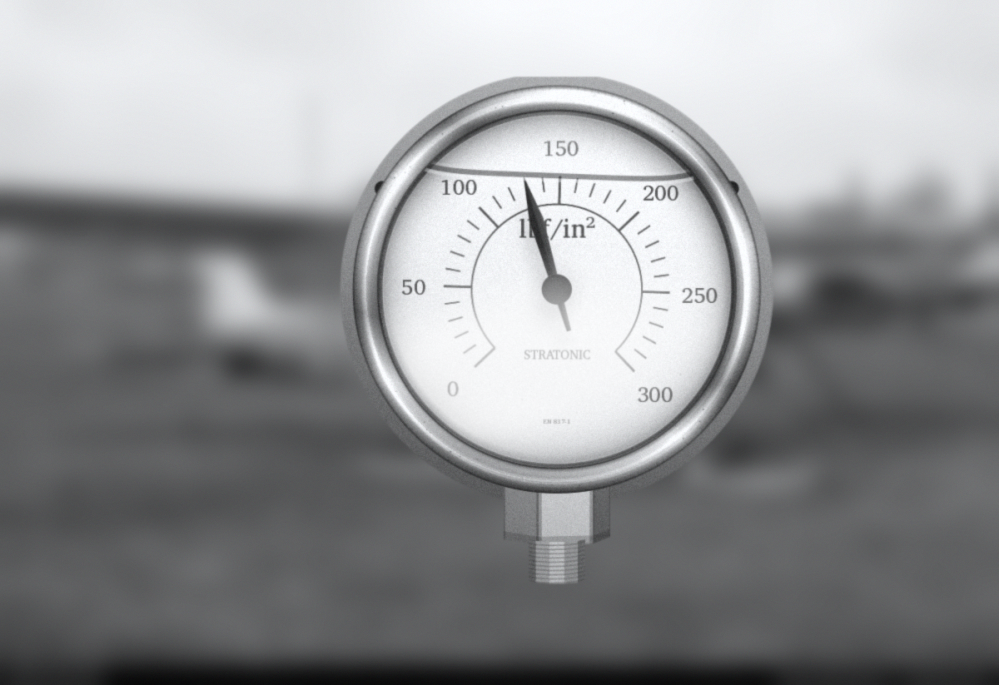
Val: 130,psi
